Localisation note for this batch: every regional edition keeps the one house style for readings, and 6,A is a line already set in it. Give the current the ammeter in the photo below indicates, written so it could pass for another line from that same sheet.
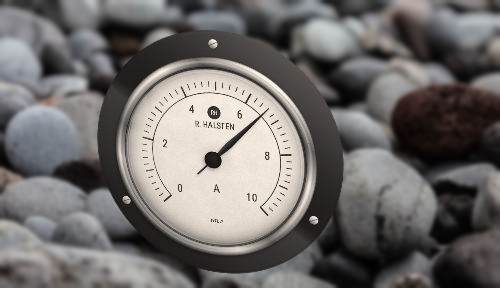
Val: 6.6,A
